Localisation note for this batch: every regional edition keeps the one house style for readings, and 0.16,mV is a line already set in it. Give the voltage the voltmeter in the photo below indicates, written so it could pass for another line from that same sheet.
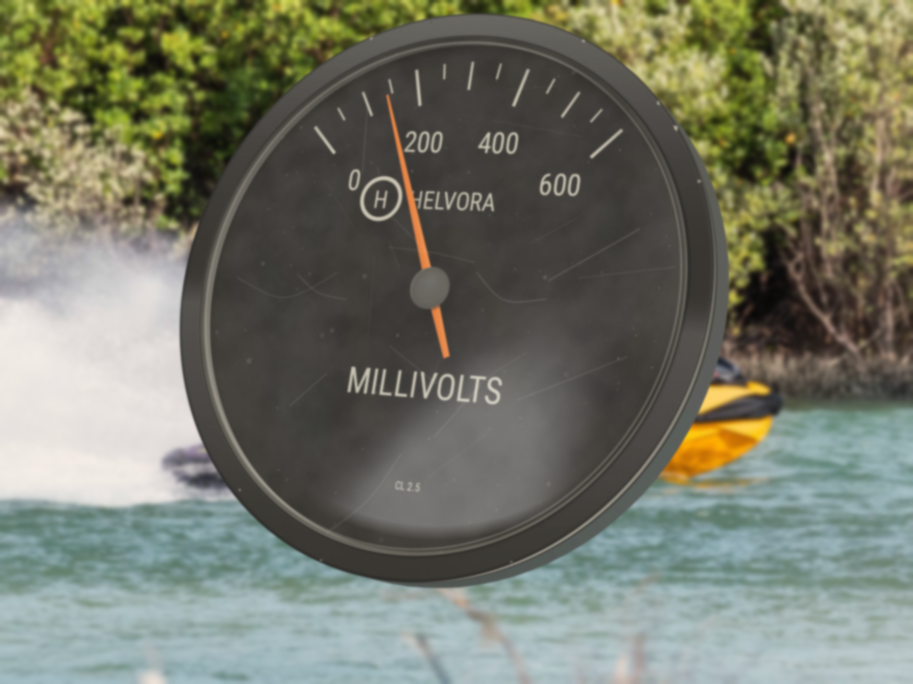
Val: 150,mV
